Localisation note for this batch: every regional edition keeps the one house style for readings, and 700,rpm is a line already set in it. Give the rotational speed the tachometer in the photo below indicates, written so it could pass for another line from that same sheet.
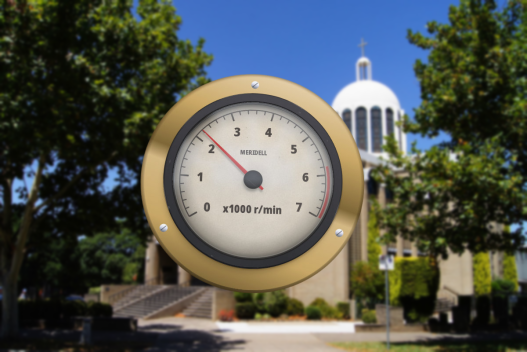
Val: 2200,rpm
